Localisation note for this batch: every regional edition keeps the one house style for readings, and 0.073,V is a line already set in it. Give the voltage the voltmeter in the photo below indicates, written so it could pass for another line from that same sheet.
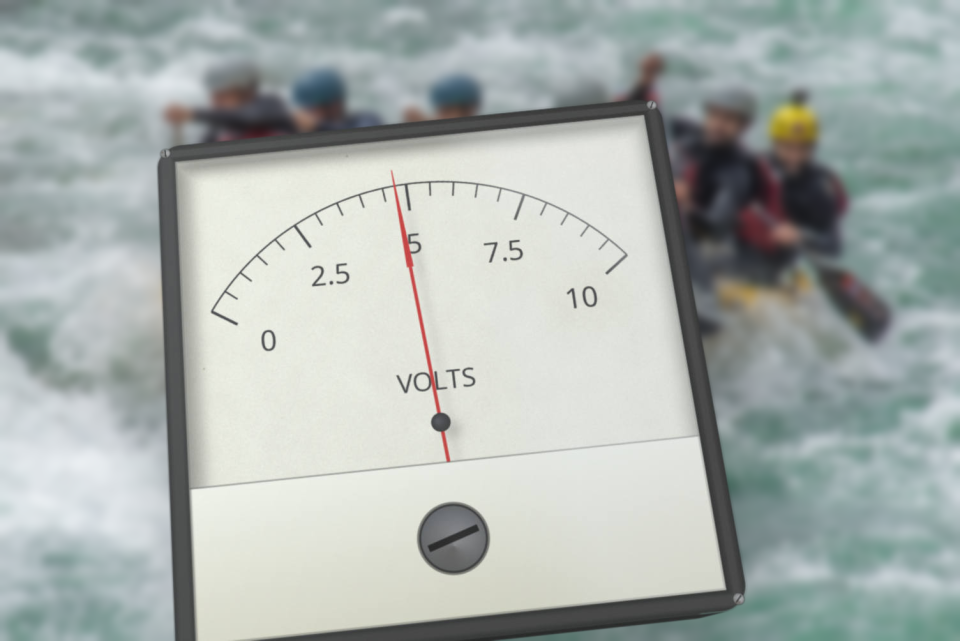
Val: 4.75,V
